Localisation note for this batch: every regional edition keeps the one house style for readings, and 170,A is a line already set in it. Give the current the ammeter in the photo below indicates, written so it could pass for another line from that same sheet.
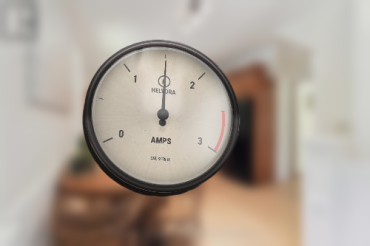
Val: 1.5,A
